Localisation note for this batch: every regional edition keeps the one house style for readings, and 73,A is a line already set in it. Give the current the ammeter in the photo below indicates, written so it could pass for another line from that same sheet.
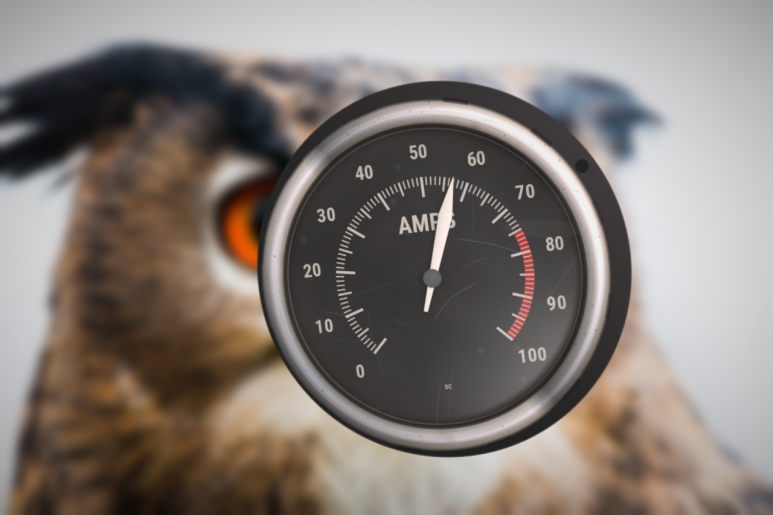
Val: 57,A
